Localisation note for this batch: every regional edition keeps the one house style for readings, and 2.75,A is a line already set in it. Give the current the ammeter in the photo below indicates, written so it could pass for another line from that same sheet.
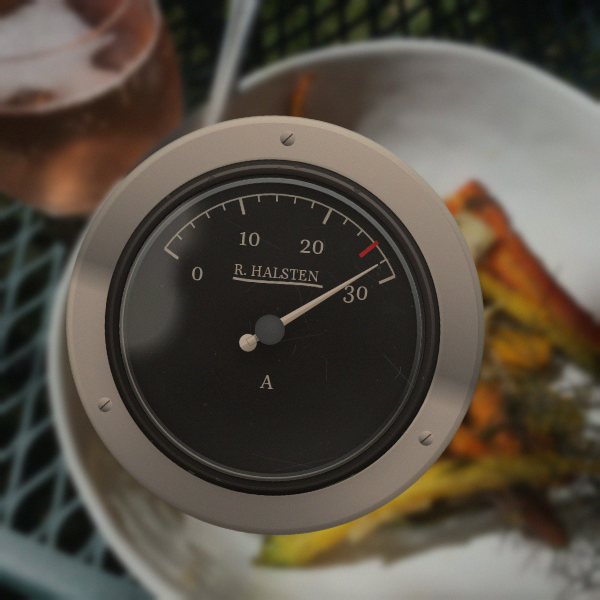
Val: 28,A
